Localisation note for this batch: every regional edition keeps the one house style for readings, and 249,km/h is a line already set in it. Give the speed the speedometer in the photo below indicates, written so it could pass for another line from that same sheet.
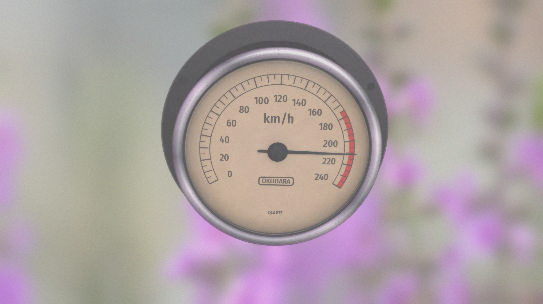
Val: 210,km/h
